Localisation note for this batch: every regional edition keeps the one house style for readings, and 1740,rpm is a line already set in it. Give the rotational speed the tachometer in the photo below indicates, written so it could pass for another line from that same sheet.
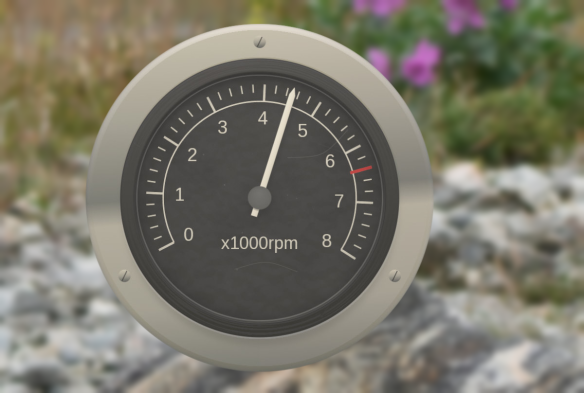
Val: 4500,rpm
